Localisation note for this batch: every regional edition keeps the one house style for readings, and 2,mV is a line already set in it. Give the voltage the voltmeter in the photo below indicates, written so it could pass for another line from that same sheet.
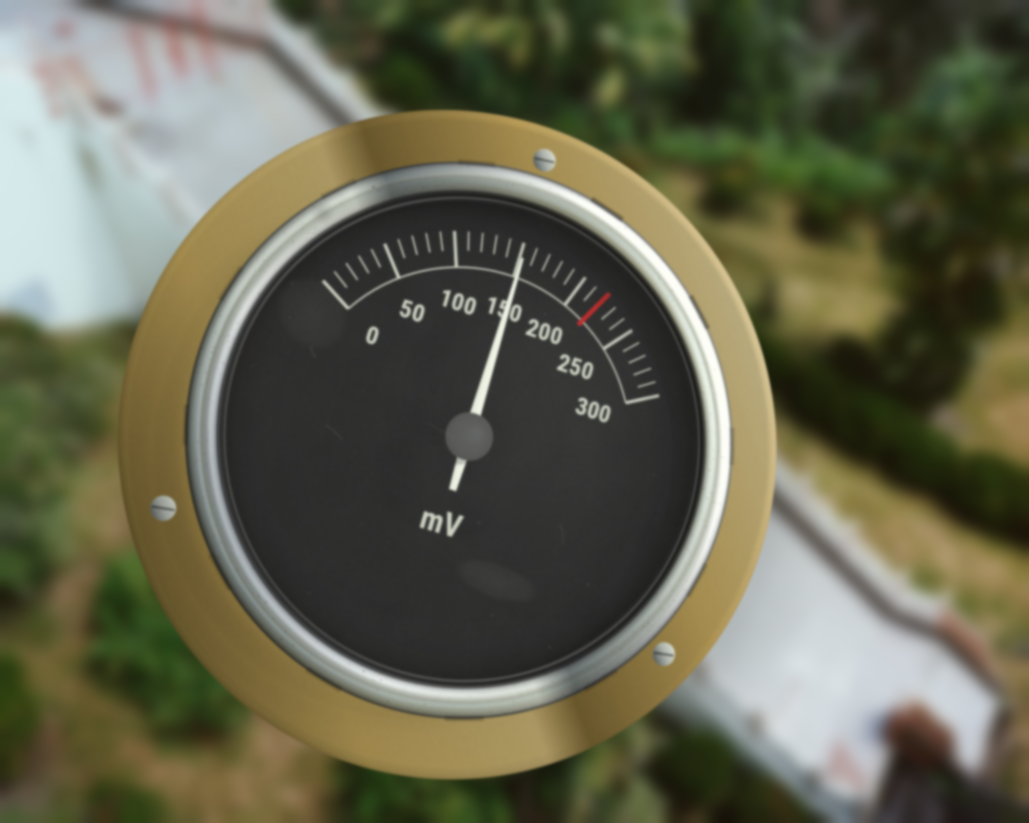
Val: 150,mV
